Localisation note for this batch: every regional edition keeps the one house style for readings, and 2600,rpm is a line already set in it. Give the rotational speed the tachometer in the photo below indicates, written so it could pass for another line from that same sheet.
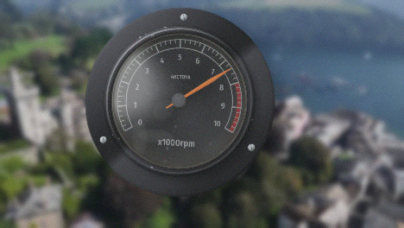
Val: 7400,rpm
